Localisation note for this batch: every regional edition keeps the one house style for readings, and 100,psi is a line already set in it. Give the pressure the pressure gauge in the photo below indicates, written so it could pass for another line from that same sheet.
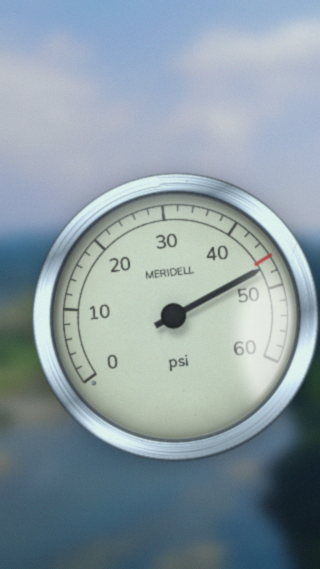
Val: 47,psi
